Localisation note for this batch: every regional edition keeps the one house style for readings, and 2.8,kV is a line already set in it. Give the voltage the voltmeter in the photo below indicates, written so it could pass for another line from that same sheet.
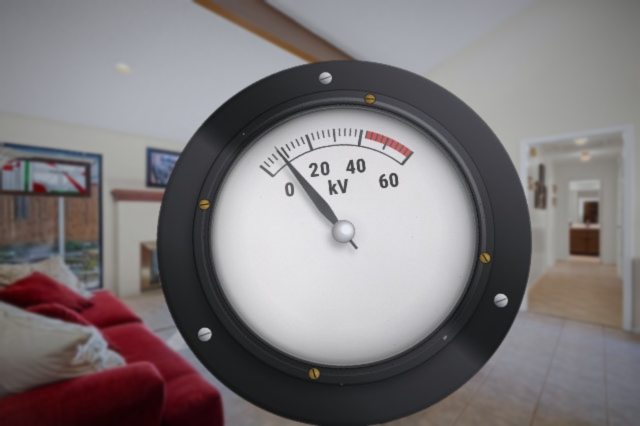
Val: 8,kV
